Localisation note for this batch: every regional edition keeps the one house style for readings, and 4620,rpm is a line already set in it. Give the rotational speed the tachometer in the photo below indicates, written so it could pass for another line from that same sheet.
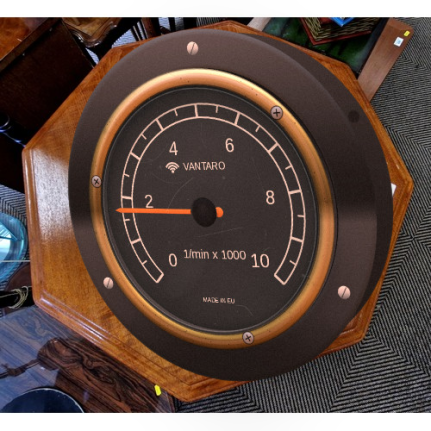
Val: 1750,rpm
